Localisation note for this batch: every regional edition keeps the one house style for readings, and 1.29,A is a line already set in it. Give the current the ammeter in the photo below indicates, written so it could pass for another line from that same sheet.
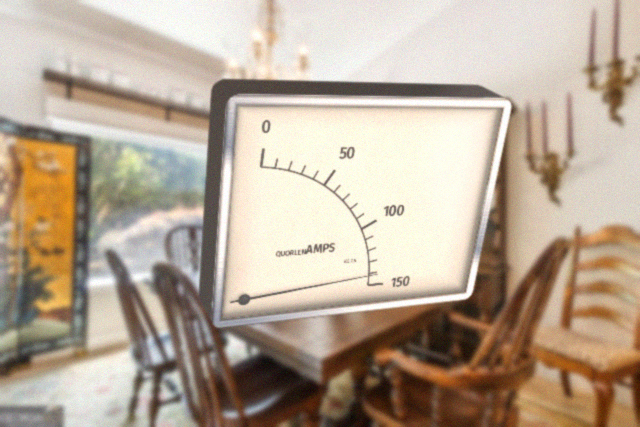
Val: 140,A
